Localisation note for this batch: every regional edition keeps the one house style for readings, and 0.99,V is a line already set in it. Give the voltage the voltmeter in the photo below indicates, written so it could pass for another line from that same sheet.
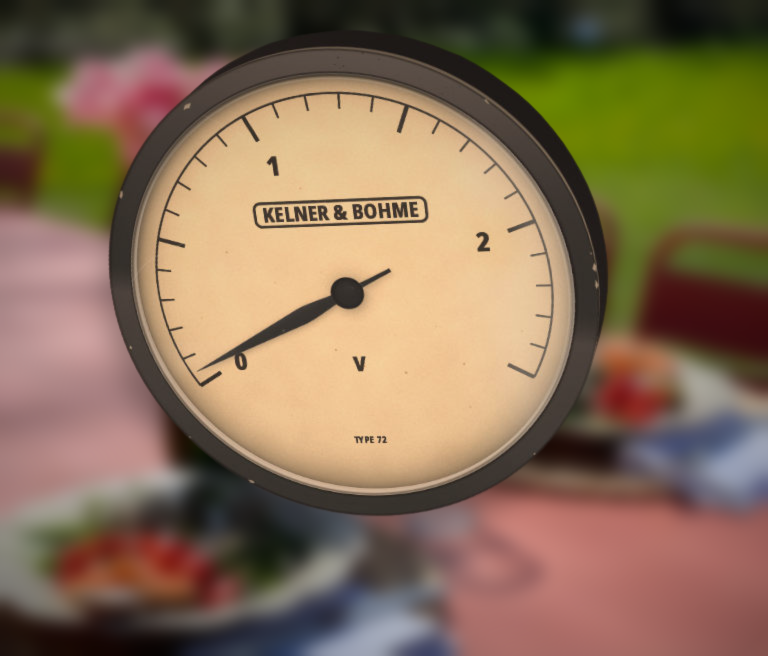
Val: 0.05,V
